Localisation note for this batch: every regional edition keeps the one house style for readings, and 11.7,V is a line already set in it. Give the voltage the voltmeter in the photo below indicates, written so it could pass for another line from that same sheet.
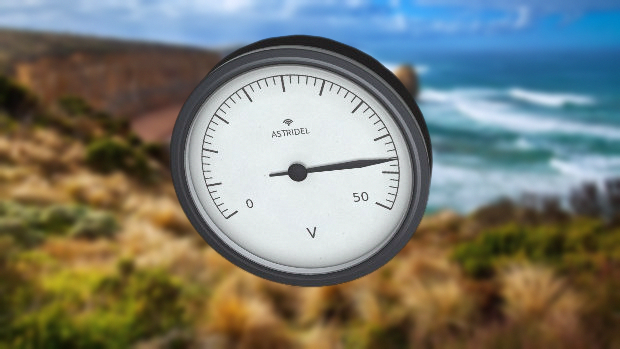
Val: 43,V
